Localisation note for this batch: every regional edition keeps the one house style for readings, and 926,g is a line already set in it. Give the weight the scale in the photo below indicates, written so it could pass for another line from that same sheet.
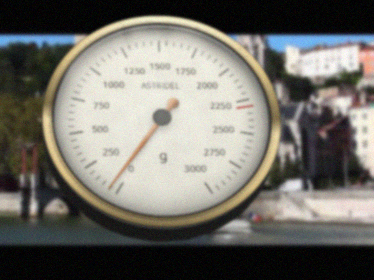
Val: 50,g
